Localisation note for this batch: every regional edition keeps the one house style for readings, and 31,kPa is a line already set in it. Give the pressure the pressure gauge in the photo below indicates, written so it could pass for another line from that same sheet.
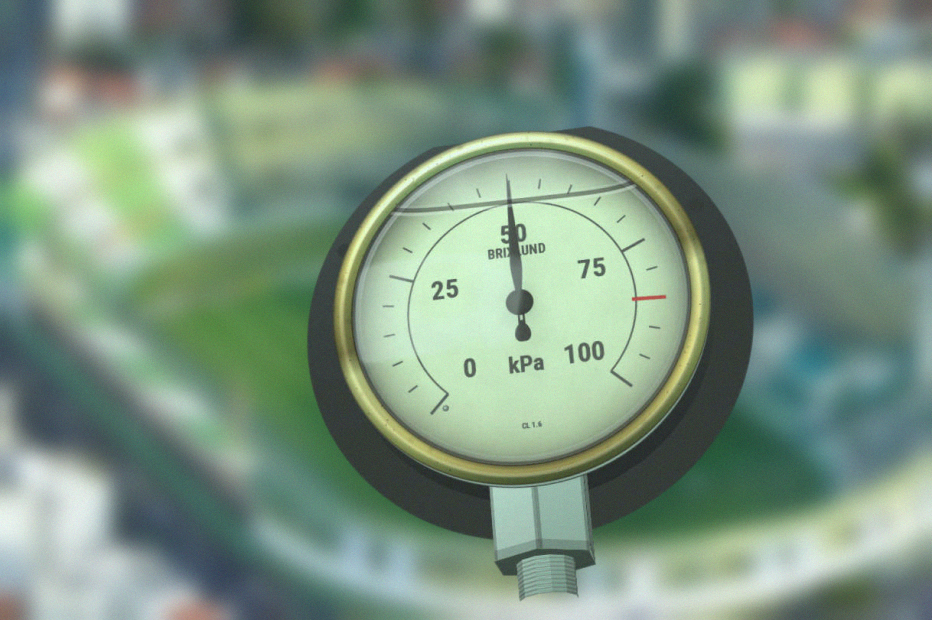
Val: 50,kPa
